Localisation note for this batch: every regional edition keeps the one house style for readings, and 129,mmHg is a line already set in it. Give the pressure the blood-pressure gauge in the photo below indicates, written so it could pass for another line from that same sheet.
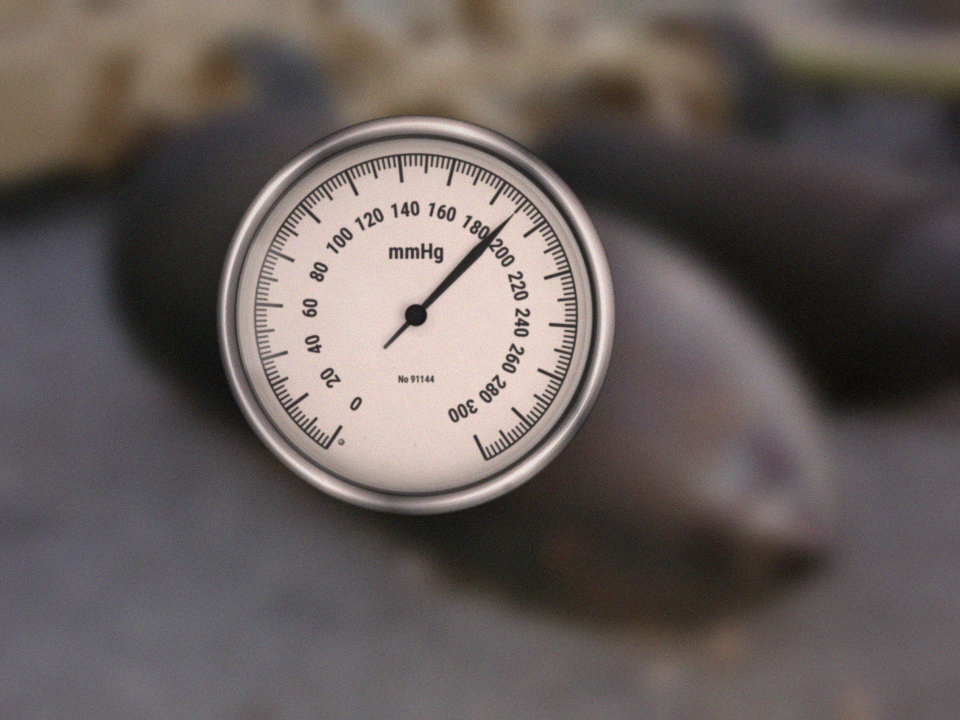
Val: 190,mmHg
